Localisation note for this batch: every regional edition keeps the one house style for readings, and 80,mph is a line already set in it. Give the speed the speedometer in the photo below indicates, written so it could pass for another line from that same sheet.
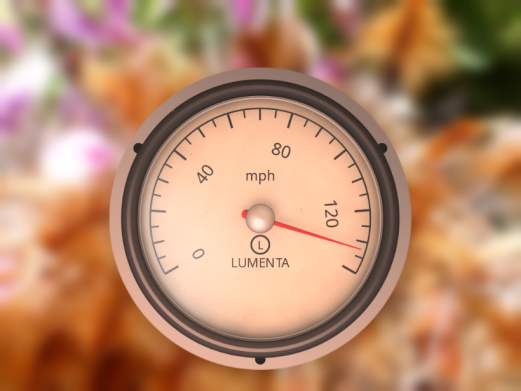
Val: 132.5,mph
